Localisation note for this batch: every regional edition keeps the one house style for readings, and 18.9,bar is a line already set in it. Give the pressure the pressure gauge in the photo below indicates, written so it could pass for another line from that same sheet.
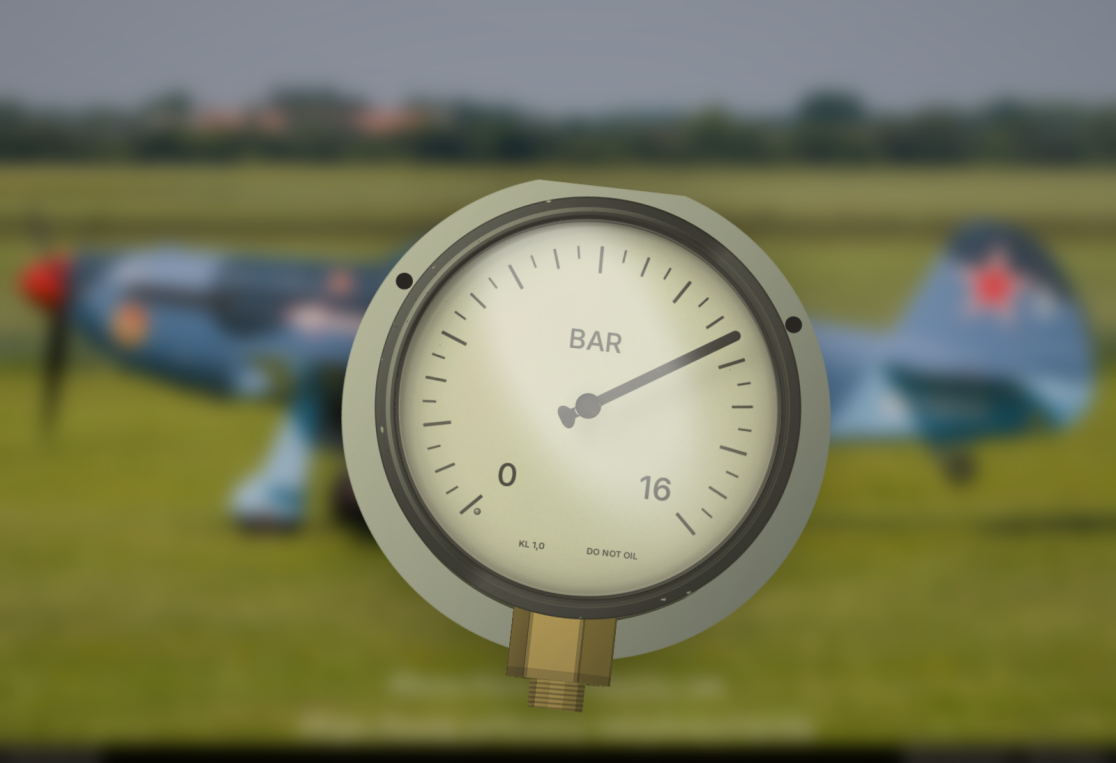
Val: 11.5,bar
